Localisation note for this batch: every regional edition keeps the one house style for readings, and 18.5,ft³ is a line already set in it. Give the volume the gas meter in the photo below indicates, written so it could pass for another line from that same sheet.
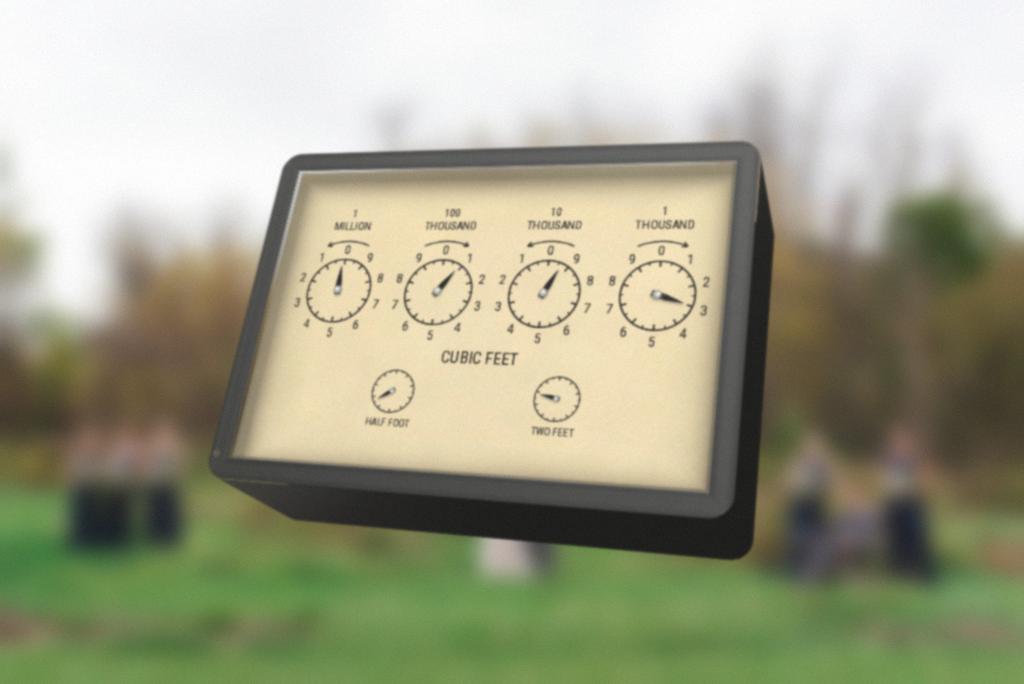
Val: 9300,ft³
